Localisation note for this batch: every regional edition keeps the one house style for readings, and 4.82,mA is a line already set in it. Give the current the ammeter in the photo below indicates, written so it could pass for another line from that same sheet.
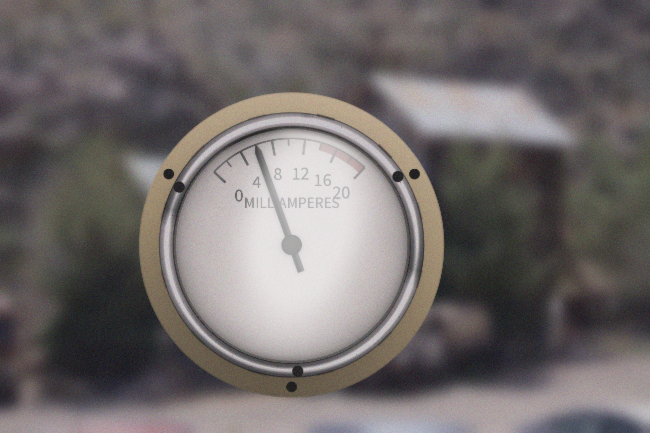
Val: 6,mA
